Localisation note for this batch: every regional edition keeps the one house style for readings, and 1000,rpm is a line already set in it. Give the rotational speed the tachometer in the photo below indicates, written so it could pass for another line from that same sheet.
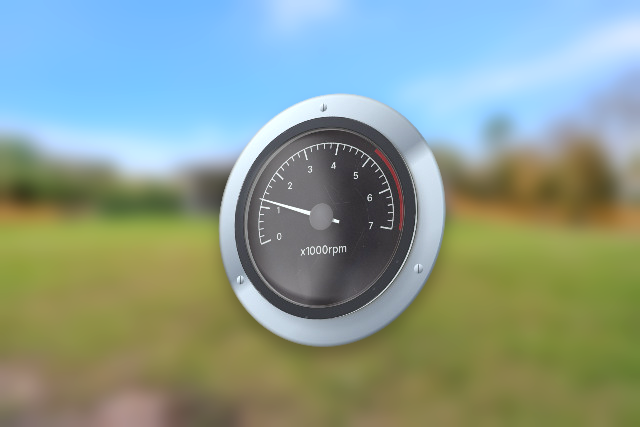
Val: 1200,rpm
